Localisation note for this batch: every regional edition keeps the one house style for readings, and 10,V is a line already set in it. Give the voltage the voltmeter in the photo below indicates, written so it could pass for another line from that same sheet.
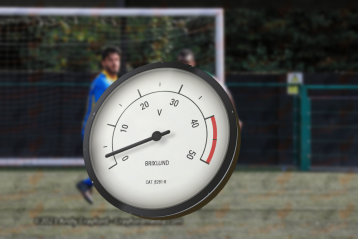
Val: 2.5,V
